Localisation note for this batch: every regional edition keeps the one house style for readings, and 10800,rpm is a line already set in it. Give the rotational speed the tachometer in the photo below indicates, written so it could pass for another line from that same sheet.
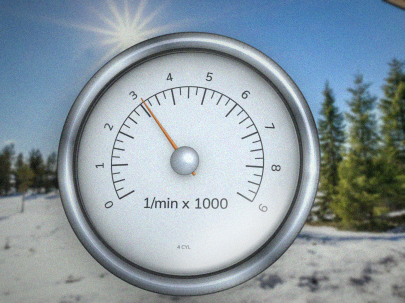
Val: 3125,rpm
